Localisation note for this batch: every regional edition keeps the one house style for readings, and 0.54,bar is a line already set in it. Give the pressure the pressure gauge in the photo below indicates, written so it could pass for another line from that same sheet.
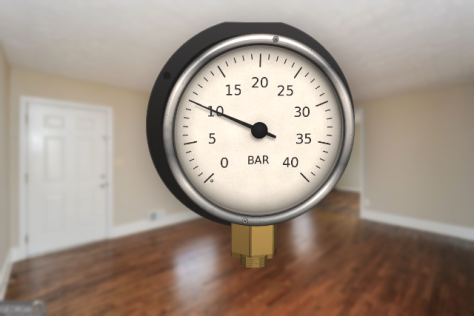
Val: 10,bar
